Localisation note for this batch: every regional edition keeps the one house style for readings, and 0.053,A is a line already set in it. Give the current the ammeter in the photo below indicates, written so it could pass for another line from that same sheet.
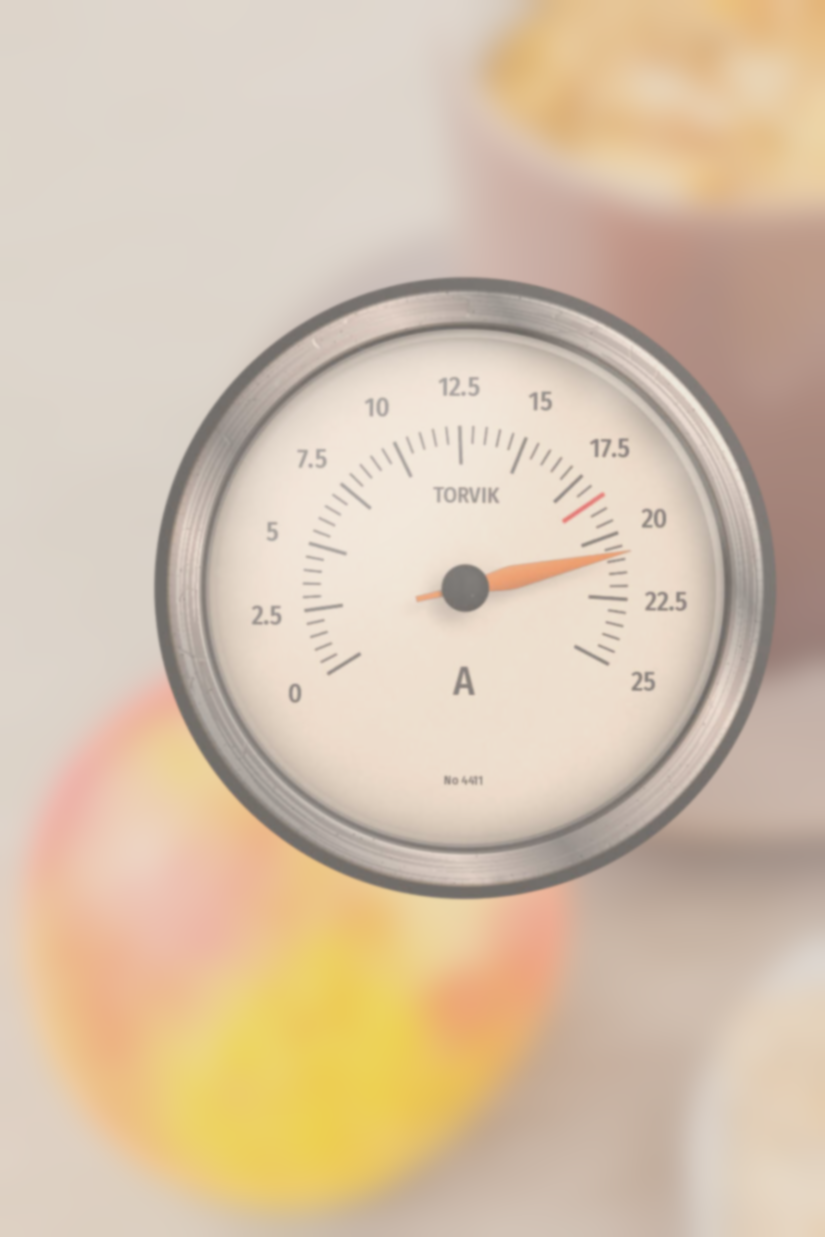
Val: 20.75,A
